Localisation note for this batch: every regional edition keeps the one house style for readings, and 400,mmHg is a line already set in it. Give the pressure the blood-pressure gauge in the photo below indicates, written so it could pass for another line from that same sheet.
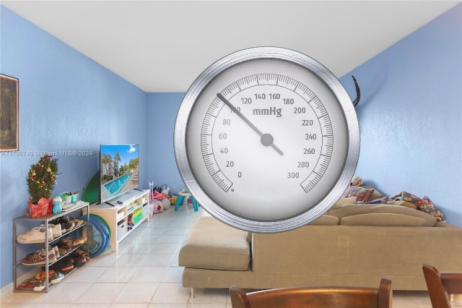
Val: 100,mmHg
